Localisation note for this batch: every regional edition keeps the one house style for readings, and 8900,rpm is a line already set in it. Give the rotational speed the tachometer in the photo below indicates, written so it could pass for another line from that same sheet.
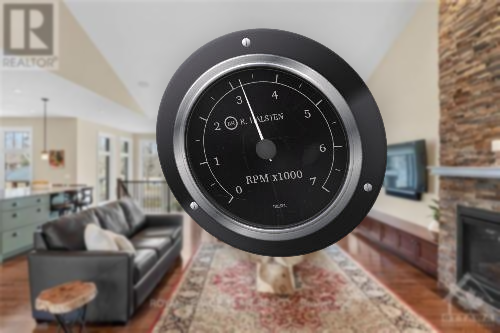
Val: 3250,rpm
